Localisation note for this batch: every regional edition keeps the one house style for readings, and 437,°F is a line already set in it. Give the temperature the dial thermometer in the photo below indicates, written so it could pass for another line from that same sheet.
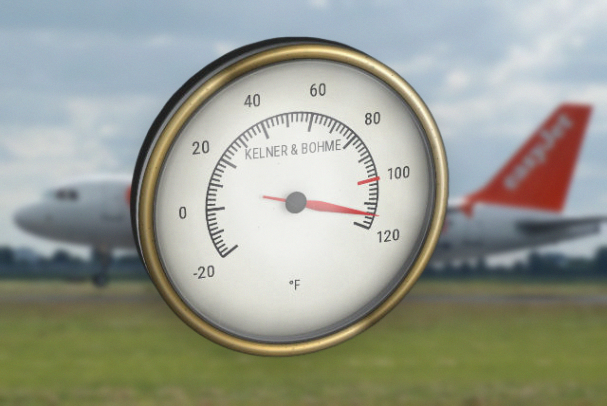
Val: 114,°F
